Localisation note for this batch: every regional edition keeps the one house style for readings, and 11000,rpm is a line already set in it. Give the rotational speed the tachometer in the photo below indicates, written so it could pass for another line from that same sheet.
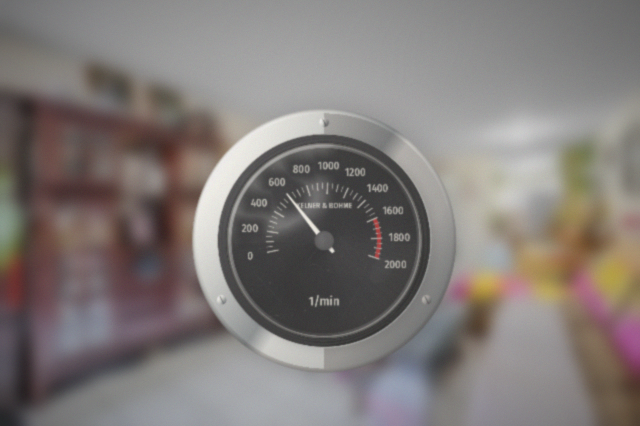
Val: 600,rpm
